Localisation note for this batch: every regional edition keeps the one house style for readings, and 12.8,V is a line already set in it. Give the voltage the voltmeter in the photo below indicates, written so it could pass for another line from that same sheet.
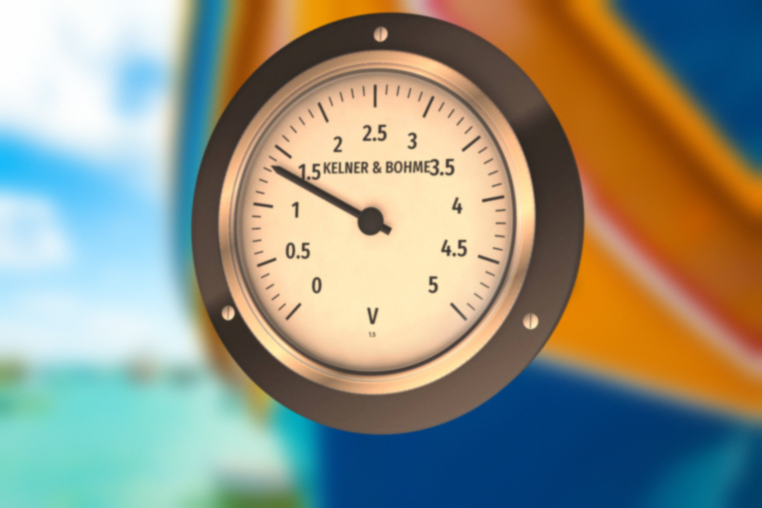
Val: 1.35,V
